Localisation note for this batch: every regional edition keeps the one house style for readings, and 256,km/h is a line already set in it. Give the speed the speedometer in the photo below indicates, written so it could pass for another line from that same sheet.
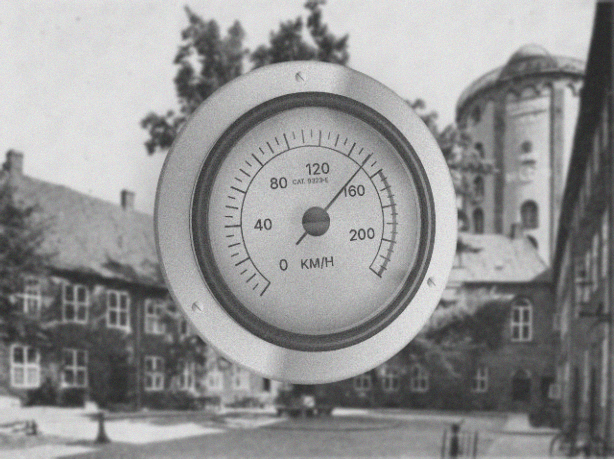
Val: 150,km/h
